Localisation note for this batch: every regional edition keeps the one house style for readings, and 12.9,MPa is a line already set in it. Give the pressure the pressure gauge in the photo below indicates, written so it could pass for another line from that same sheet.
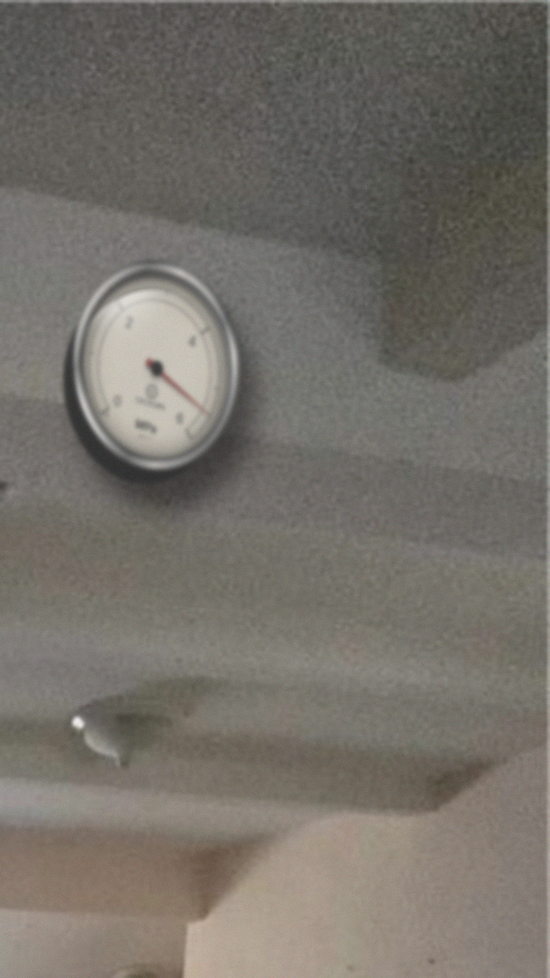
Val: 5.5,MPa
